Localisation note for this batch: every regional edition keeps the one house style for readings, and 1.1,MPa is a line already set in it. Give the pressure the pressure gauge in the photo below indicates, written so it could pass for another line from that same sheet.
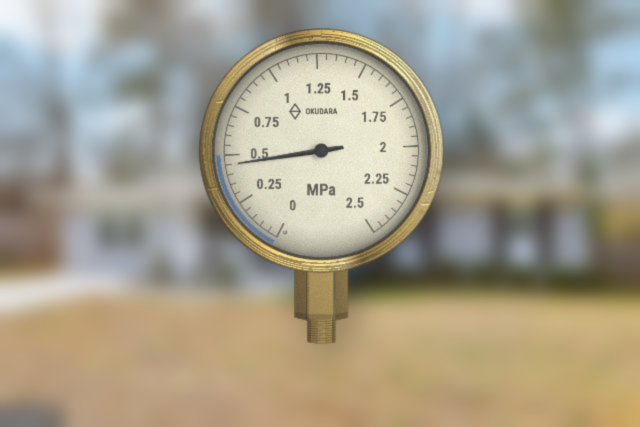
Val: 0.45,MPa
